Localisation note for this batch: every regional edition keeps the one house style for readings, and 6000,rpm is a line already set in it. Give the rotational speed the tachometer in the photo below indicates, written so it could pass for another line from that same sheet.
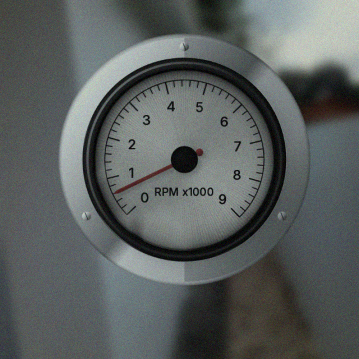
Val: 600,rpm
